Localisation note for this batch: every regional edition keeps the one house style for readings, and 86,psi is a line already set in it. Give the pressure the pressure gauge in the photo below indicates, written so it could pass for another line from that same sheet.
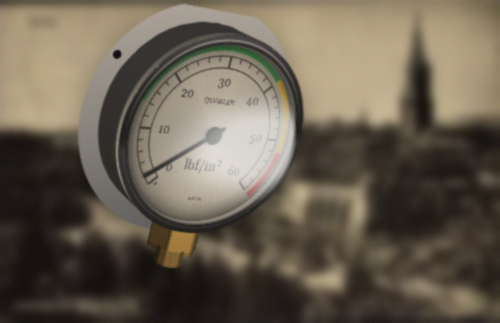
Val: 2,psi
